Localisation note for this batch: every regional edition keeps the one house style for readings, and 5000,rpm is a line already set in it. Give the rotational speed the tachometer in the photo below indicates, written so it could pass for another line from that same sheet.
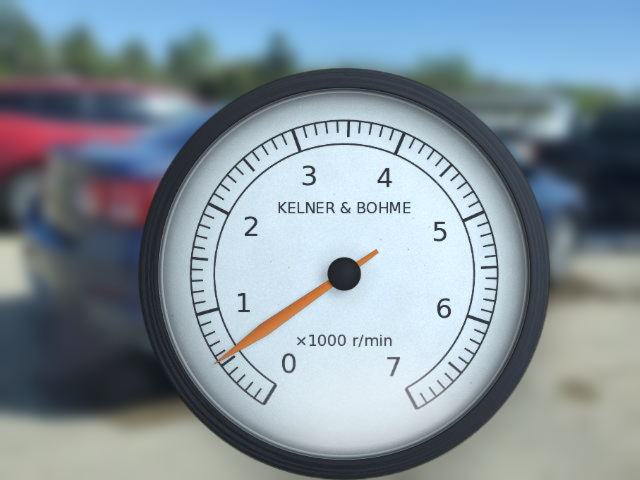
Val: 550,rpm
